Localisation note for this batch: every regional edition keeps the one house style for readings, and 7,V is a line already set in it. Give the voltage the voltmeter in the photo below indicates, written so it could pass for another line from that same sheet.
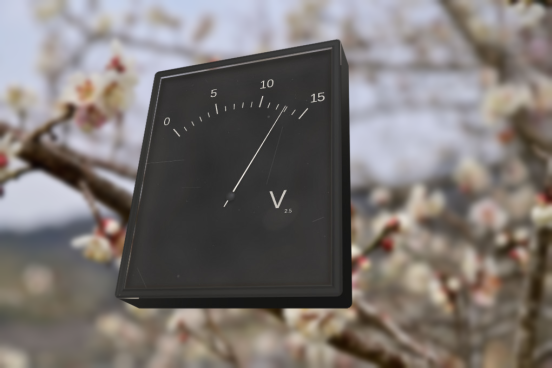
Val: 13,V
